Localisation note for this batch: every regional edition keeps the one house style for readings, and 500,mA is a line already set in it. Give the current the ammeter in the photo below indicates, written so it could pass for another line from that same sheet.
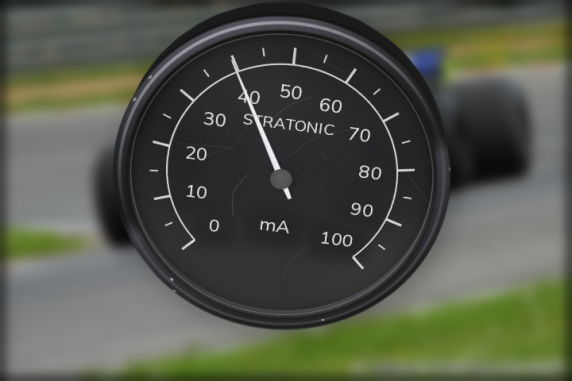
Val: 40,mA
